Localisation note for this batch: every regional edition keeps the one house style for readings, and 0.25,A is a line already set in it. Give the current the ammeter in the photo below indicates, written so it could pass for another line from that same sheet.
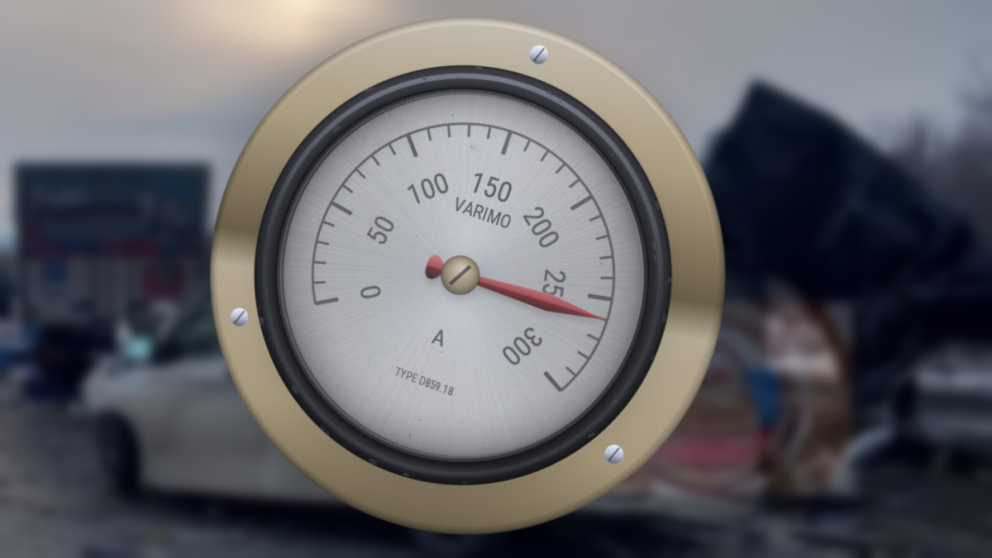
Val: 260,A
